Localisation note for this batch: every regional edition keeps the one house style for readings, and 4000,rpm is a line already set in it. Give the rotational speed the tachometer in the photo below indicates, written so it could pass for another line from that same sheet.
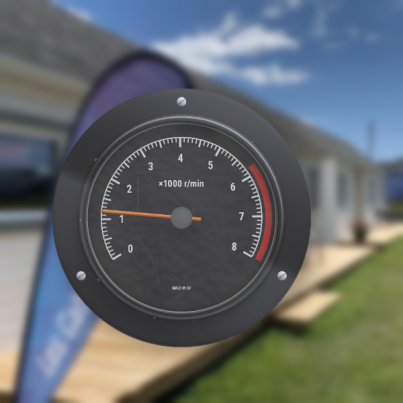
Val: 1200,rpm
